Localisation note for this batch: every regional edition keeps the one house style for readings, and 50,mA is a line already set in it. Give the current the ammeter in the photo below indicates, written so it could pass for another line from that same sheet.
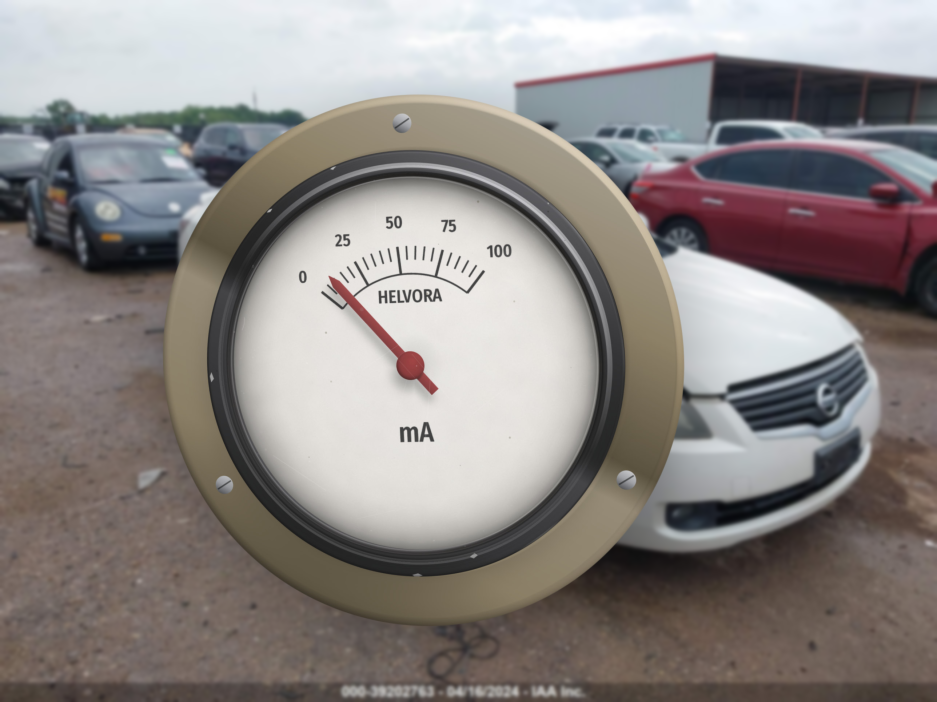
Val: 10,mA
